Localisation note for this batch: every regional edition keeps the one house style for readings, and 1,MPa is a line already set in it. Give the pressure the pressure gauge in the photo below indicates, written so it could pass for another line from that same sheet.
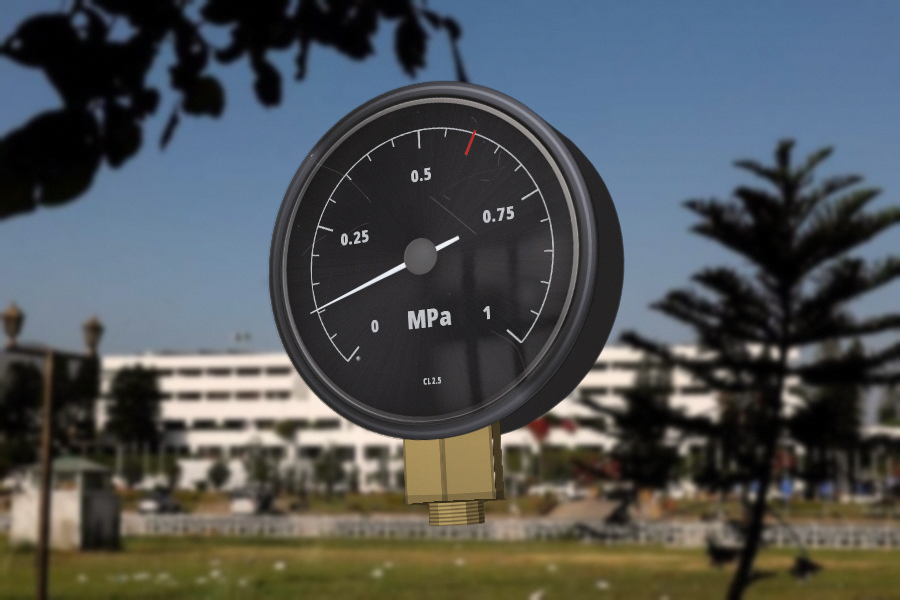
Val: 0.1,MPa
